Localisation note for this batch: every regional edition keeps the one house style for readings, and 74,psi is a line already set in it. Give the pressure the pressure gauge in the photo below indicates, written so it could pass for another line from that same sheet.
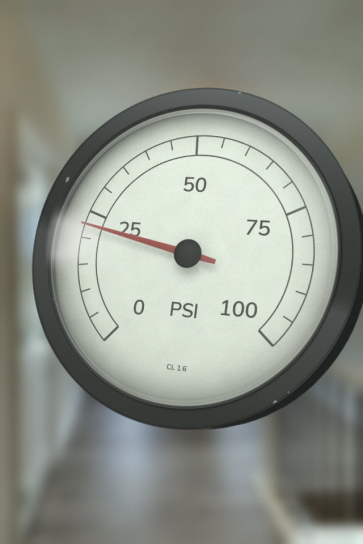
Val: 22.5,psi
